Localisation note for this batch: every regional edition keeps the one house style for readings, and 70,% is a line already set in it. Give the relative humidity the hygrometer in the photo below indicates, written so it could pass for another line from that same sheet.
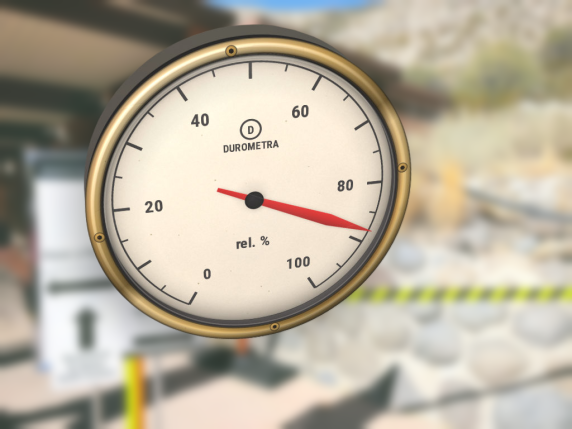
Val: 87.5,%
